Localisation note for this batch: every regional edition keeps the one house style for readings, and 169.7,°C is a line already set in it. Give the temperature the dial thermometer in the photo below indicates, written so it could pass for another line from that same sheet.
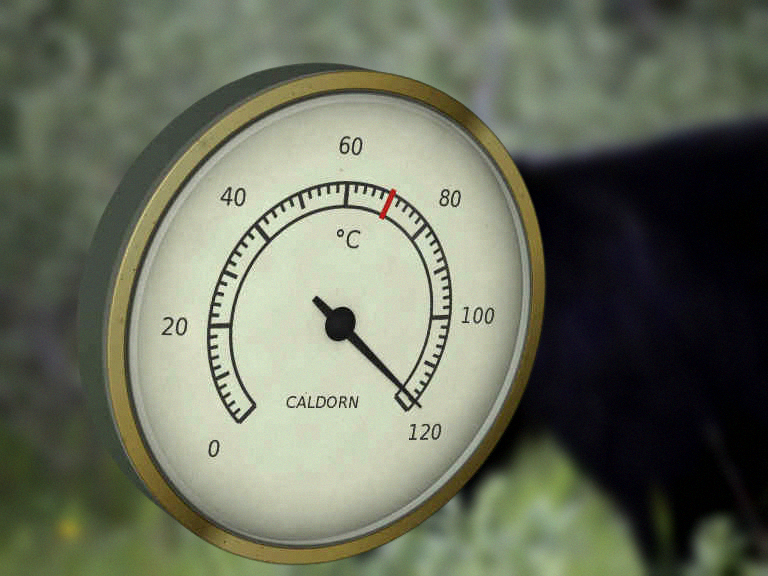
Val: 118,°C
